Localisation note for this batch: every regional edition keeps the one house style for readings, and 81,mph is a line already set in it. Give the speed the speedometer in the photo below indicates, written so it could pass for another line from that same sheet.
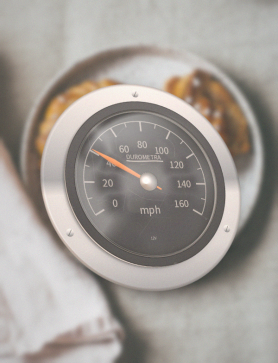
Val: 40,mph
